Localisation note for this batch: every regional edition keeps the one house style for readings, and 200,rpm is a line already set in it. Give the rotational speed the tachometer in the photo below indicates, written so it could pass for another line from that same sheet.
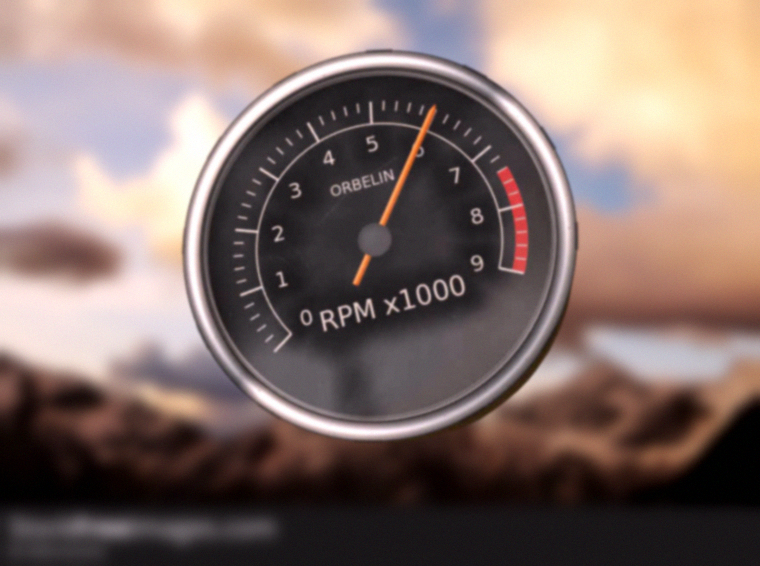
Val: 6000,rpm
